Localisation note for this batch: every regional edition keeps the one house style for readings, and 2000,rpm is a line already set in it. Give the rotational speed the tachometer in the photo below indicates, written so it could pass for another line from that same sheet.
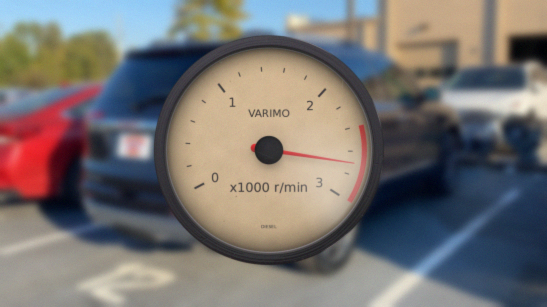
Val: 2700,rpm
